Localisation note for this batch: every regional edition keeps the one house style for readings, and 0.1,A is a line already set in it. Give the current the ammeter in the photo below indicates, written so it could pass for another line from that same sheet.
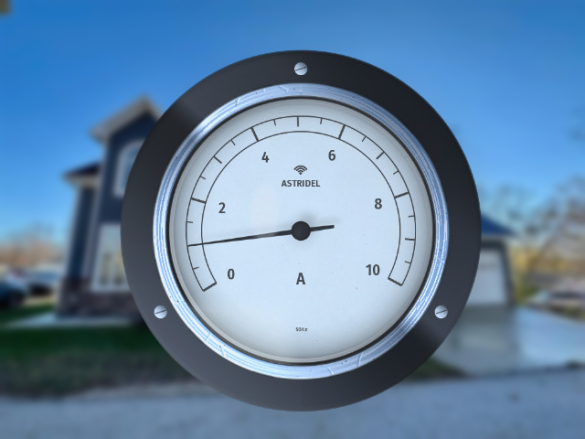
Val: 1,A
